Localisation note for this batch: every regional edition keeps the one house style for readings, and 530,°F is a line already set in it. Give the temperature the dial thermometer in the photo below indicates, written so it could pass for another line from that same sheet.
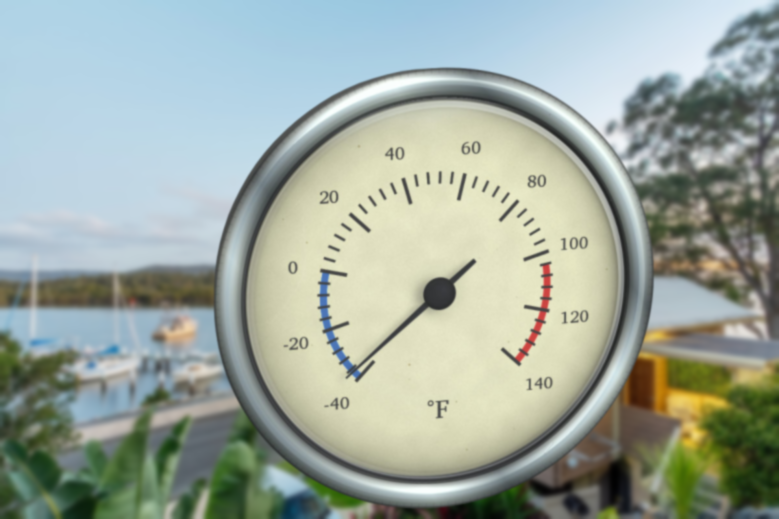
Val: -36,°F
